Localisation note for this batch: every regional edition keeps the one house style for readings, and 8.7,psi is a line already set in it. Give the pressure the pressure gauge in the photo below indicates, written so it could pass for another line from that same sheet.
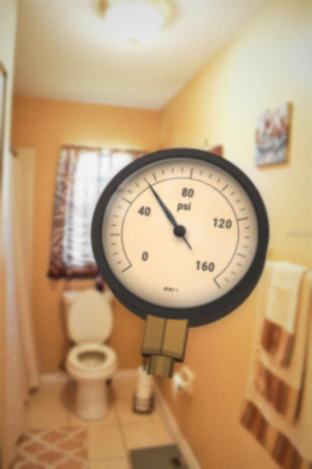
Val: 55,psi
